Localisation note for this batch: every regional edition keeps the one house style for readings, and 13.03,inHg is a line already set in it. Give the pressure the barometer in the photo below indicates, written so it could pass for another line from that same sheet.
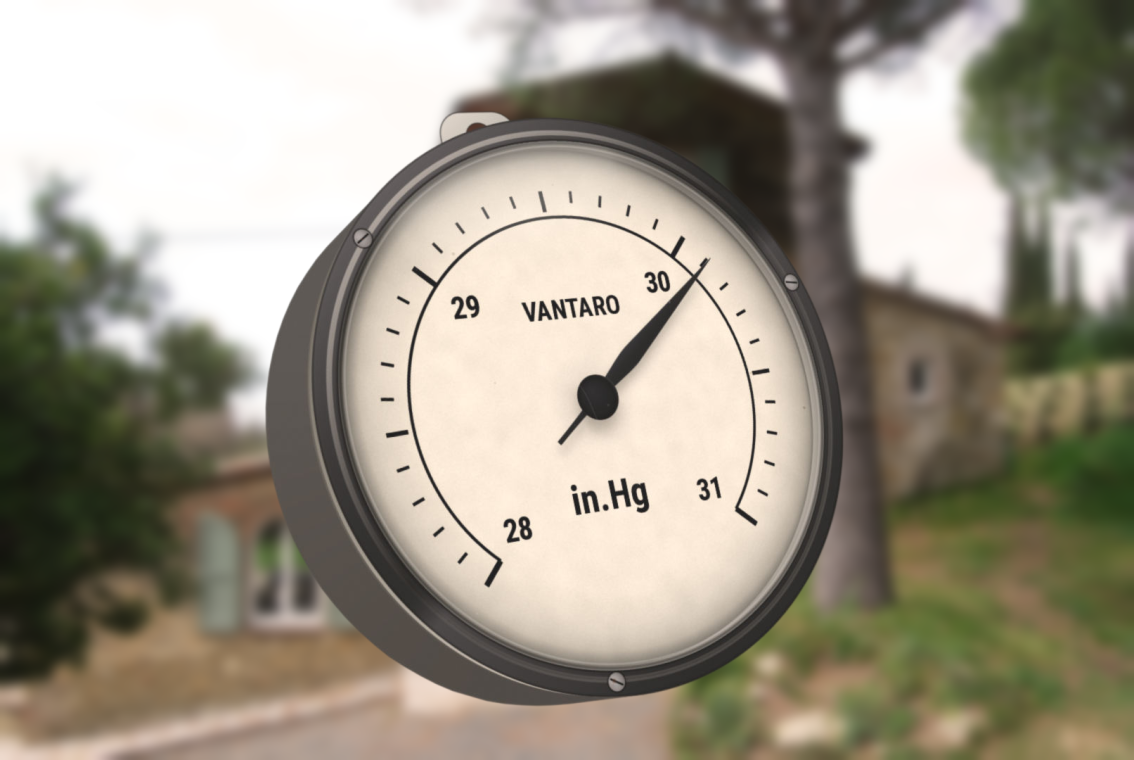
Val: 30.1,inHg
